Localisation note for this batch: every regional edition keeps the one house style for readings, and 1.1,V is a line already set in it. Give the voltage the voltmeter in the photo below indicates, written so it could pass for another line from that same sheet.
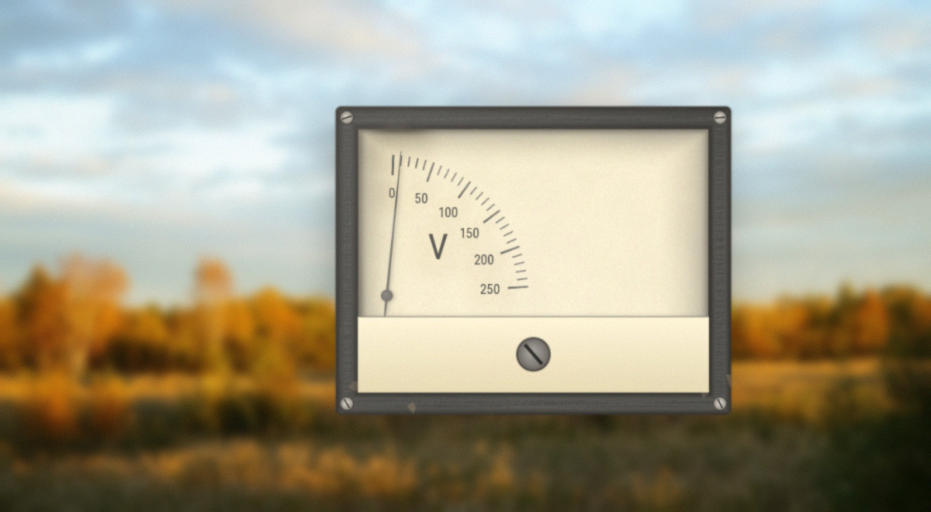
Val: 10,V
